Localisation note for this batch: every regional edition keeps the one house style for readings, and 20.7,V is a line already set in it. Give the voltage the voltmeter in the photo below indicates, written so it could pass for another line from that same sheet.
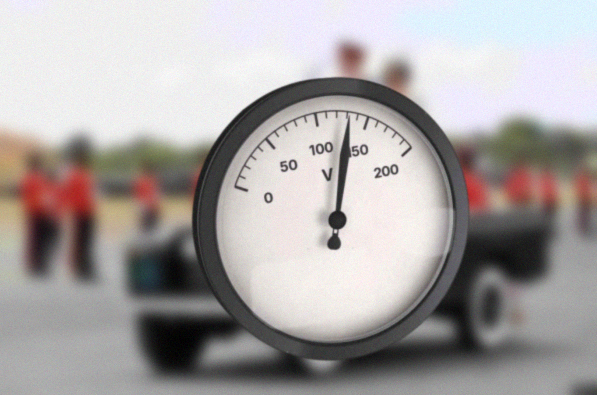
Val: 130,V
